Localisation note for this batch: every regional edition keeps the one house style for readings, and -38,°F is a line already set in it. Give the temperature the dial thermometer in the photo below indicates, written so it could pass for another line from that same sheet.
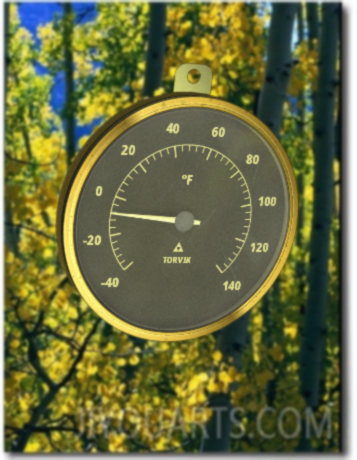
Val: -8,°F
